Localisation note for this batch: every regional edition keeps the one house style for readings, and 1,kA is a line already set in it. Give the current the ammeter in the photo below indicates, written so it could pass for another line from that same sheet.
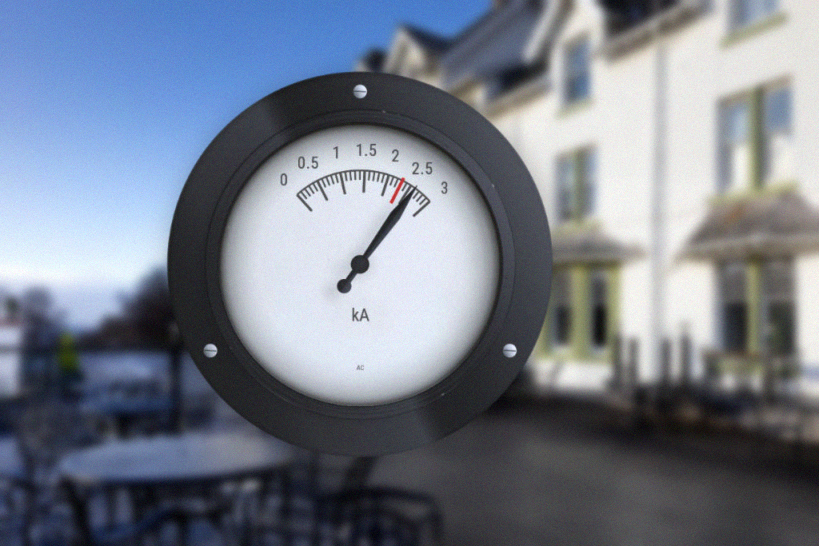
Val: 2.6,kA
